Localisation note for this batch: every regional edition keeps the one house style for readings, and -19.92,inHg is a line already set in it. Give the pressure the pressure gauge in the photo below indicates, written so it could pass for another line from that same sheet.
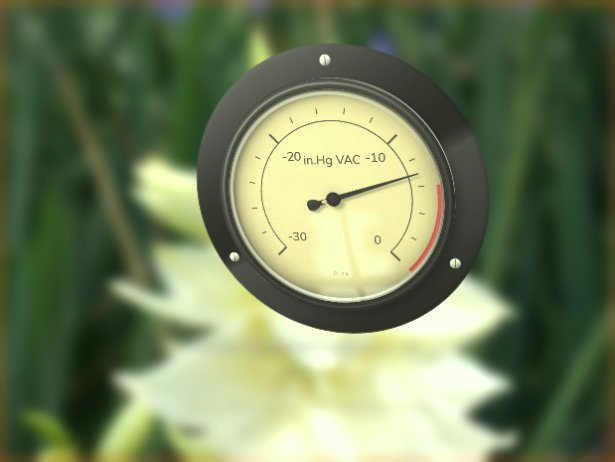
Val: -7,inHg
